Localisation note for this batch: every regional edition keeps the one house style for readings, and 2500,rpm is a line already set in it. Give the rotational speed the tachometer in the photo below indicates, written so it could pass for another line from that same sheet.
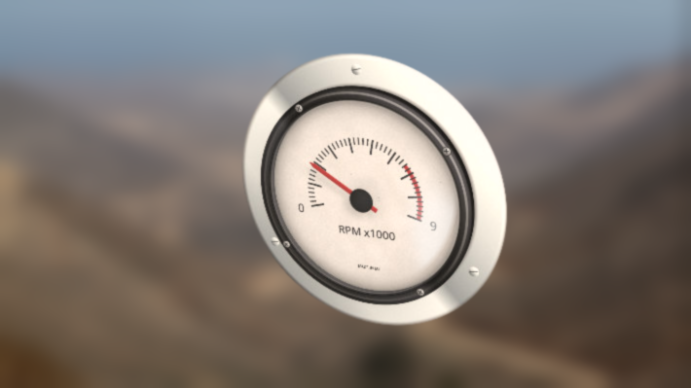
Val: 2000,rpm
